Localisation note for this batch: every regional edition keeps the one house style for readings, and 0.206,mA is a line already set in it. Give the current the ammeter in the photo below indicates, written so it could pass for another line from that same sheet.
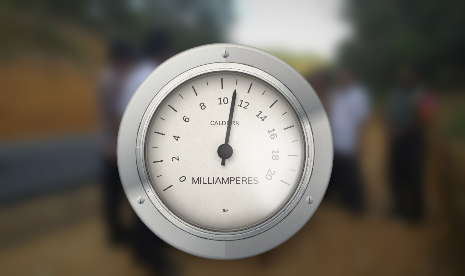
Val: 11,mA
